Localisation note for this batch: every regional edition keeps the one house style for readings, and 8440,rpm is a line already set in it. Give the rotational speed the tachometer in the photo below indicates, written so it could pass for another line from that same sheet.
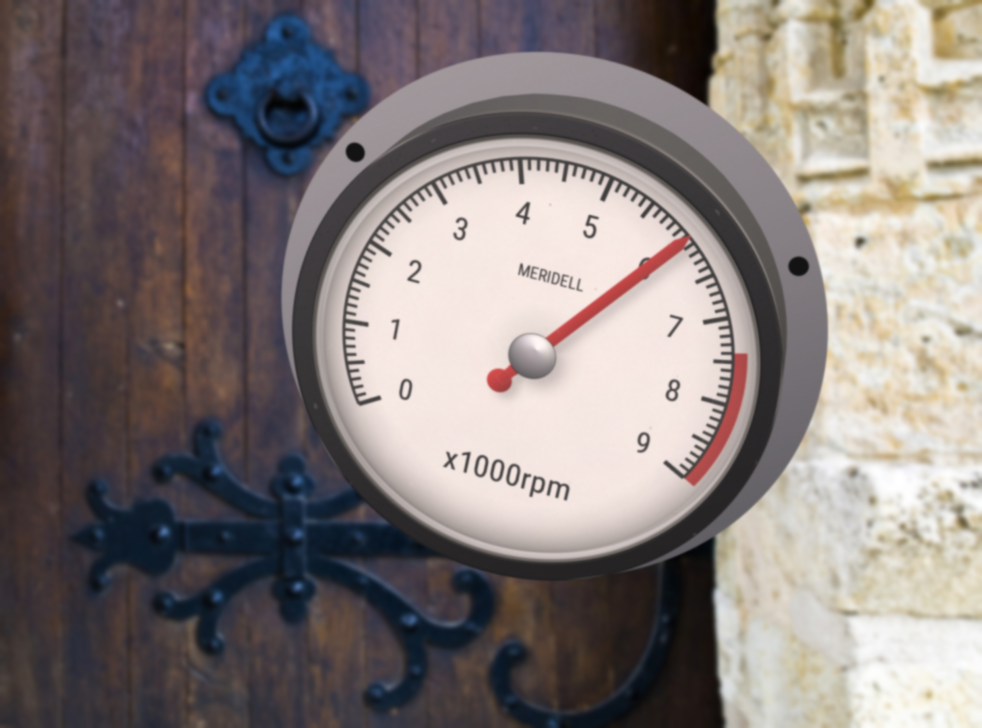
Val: 6000,rpm
